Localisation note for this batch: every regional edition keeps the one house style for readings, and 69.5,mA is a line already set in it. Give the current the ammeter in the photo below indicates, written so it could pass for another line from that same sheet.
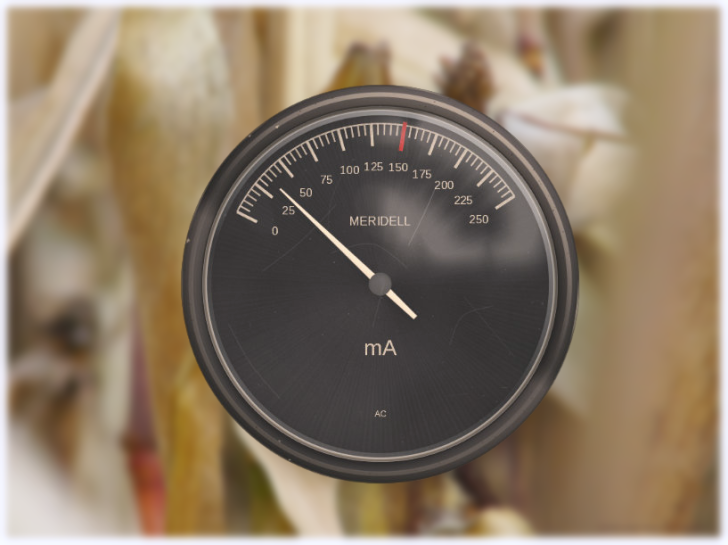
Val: 35,mA
